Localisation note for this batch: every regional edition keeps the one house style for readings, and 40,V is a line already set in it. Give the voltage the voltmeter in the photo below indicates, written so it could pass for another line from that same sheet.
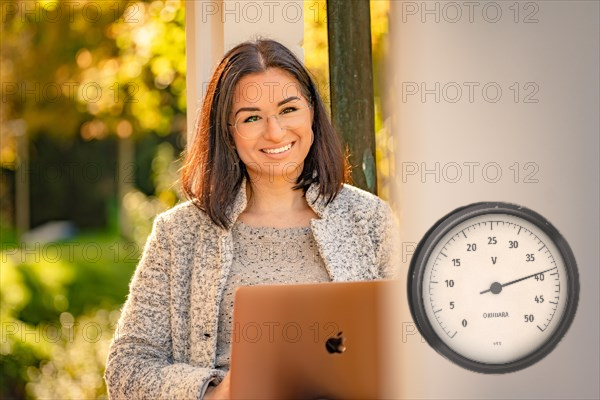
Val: 39,V
